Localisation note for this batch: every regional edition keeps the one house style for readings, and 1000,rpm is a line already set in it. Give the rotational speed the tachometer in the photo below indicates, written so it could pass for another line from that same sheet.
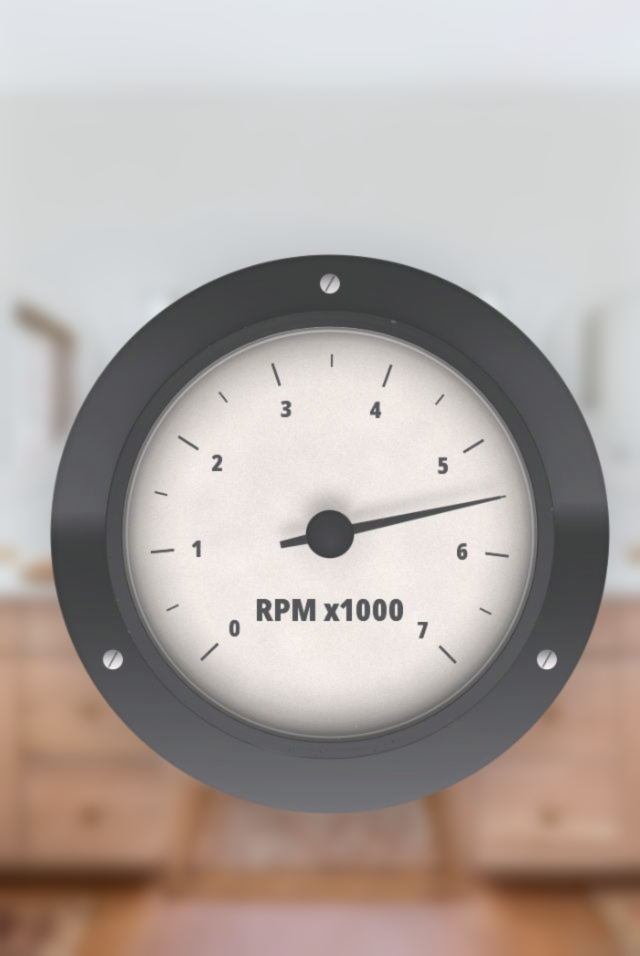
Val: 5500,rpm
